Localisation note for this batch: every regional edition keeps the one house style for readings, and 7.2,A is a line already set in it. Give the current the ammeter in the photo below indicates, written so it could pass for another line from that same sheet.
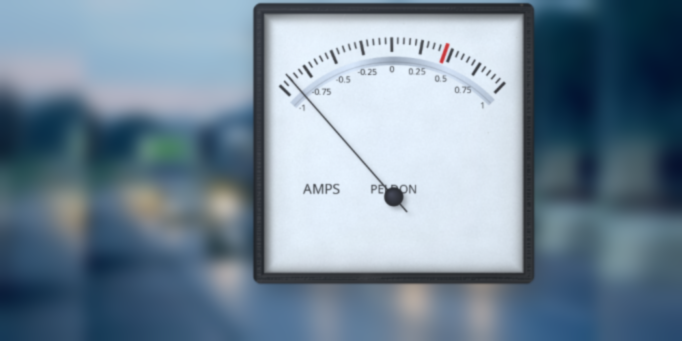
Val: -0.9,A
